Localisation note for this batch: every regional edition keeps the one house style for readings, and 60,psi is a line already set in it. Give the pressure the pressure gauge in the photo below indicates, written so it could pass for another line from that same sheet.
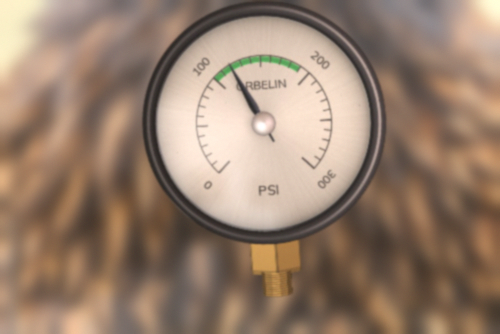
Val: 120,psi
